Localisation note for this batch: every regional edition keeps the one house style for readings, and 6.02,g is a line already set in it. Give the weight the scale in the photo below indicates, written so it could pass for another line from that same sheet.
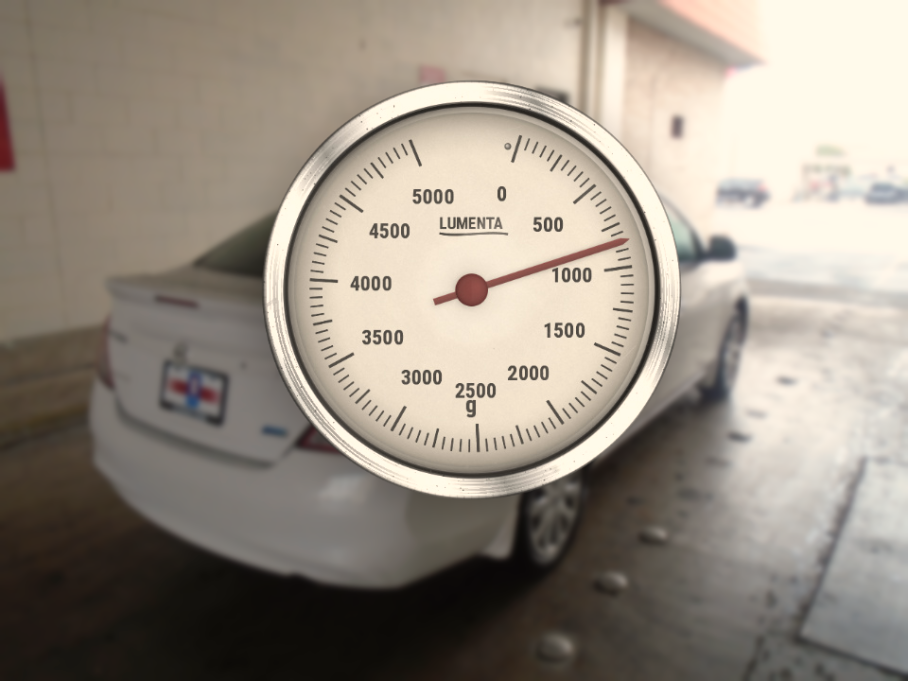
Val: 850,g
